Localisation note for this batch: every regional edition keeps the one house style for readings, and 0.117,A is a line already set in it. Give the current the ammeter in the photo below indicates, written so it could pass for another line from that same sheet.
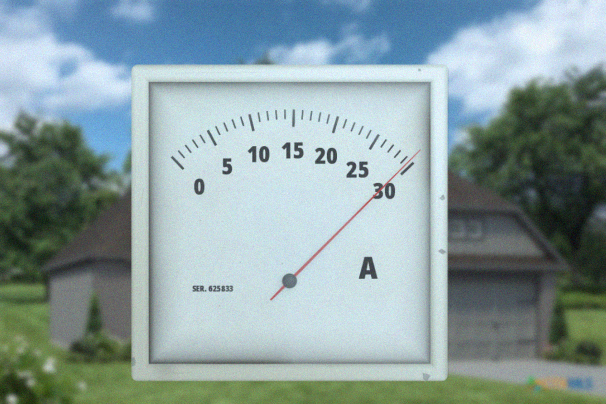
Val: 29.5,A
